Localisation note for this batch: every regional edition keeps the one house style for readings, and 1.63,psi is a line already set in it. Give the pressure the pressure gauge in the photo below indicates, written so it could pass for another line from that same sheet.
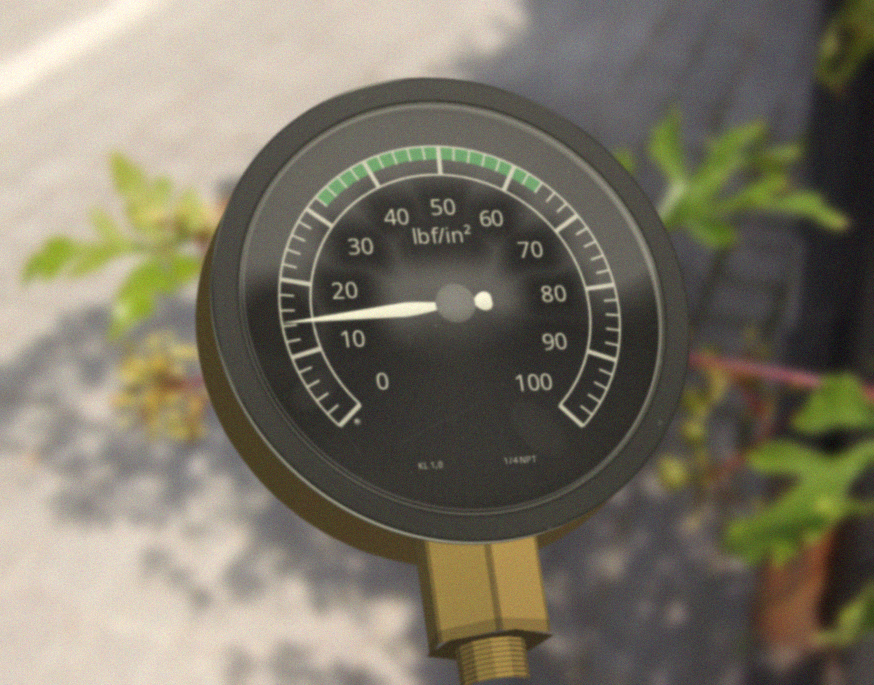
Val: 14,psi
